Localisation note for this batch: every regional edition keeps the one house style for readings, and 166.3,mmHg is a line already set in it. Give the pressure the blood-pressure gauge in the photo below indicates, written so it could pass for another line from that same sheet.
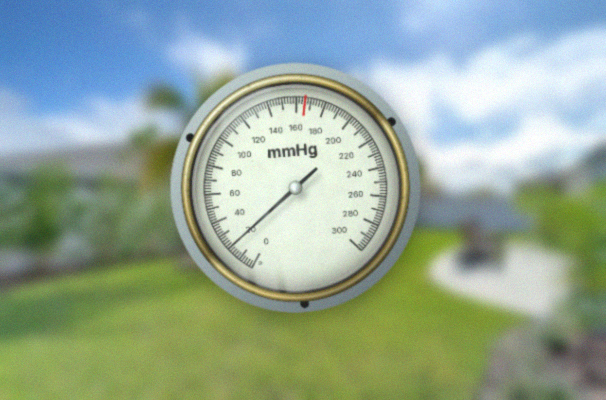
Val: 20,mmHg
